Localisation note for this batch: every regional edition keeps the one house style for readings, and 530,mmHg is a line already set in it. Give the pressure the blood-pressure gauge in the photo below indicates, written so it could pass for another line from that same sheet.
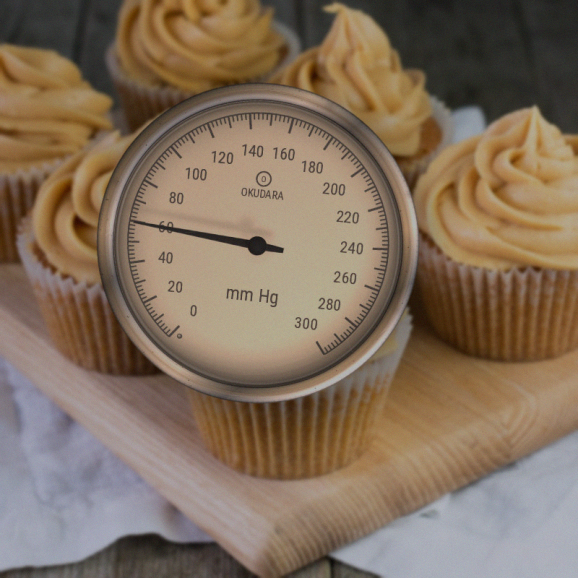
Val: 60,mmHg
